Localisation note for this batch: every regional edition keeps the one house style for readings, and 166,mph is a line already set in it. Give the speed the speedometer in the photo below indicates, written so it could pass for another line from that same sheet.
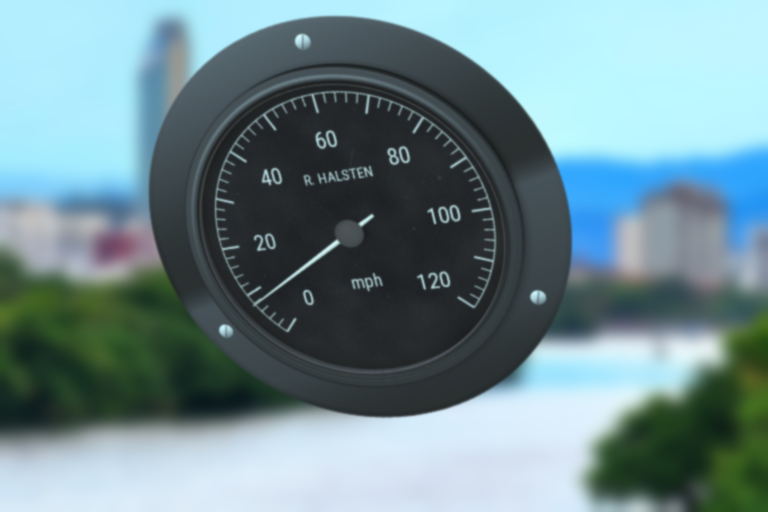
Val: 8,mph
